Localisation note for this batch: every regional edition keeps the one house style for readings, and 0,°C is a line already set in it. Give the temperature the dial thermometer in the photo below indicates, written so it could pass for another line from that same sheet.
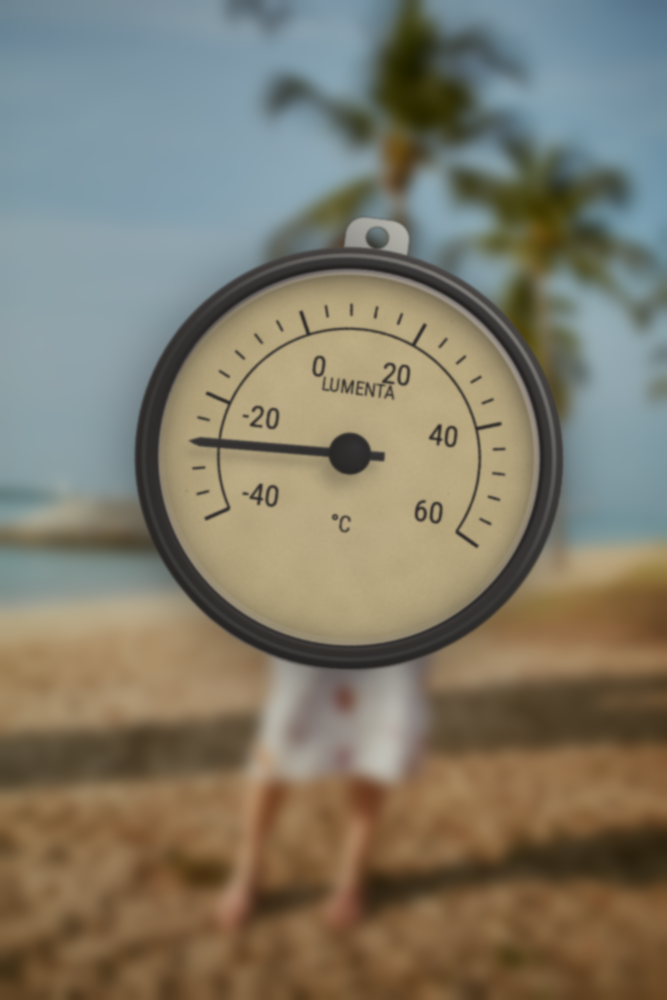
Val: -28,°C
